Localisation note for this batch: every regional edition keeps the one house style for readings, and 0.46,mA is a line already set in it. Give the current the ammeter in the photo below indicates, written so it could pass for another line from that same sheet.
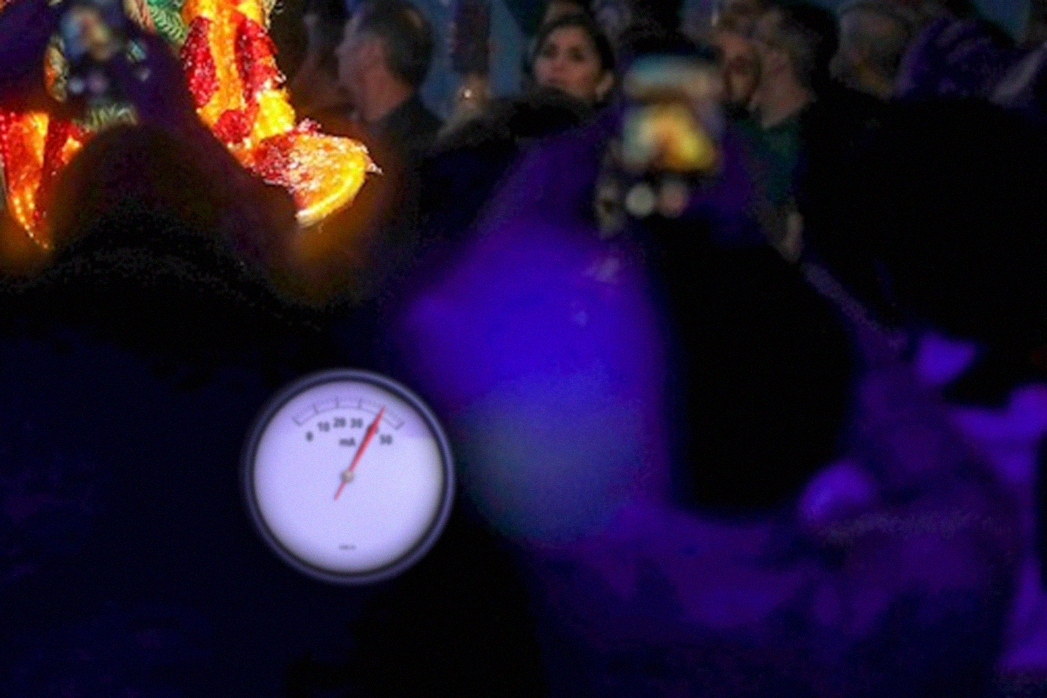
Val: 40,mA
